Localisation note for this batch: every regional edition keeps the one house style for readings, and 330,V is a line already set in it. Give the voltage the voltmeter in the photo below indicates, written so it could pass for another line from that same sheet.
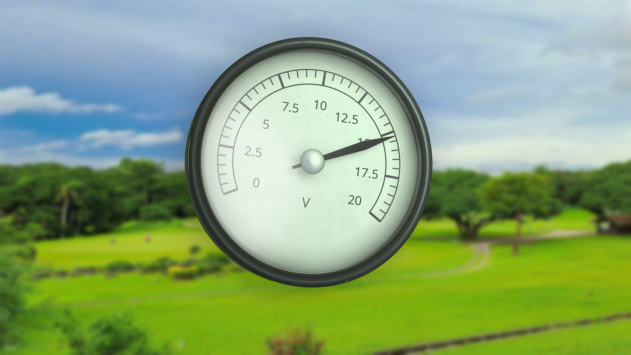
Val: 15.25,V
